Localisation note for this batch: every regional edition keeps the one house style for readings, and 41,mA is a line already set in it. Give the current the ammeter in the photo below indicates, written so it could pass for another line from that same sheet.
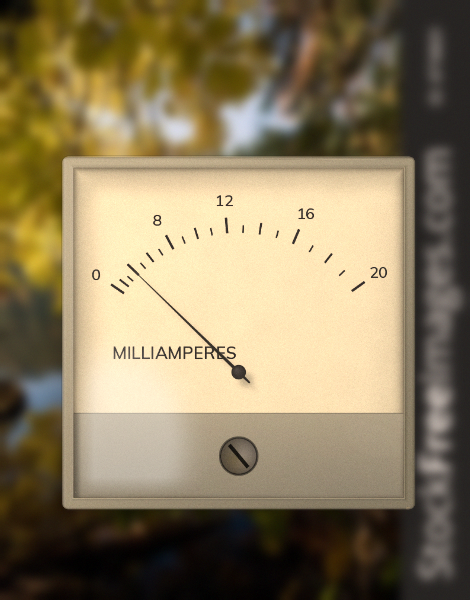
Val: 4,mA
